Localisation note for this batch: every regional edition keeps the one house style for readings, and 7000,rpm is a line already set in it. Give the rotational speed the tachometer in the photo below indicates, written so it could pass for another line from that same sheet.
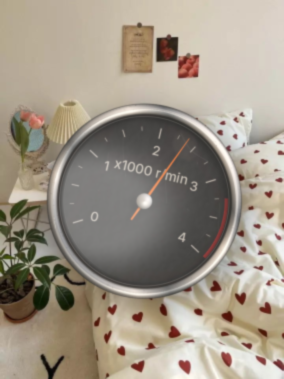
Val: 2375,rpm
